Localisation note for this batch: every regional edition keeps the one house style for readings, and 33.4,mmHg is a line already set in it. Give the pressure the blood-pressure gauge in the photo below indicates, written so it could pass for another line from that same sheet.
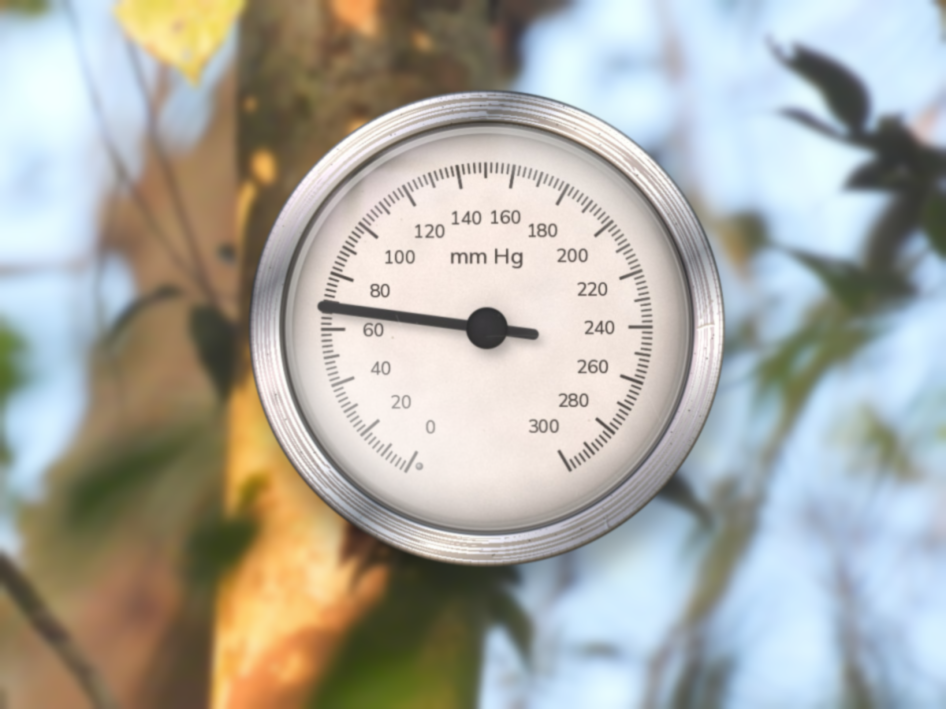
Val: 68,mmHg
